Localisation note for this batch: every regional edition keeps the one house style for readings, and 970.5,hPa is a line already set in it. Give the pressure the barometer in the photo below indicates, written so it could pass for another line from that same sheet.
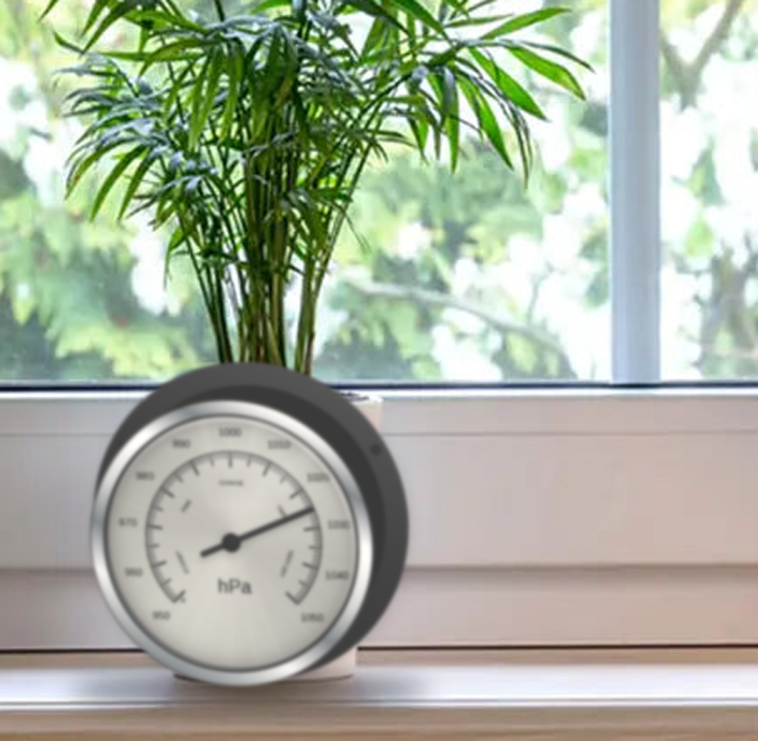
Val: 1025,hPa
